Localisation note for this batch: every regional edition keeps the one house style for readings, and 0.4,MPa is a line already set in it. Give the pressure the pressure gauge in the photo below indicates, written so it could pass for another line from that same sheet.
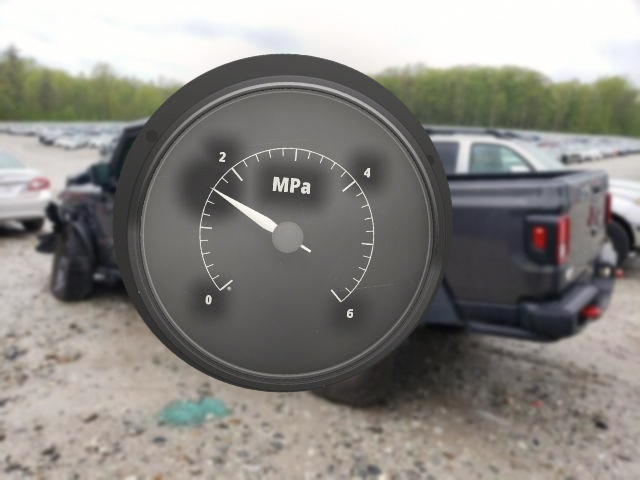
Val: 1.6,MPa
